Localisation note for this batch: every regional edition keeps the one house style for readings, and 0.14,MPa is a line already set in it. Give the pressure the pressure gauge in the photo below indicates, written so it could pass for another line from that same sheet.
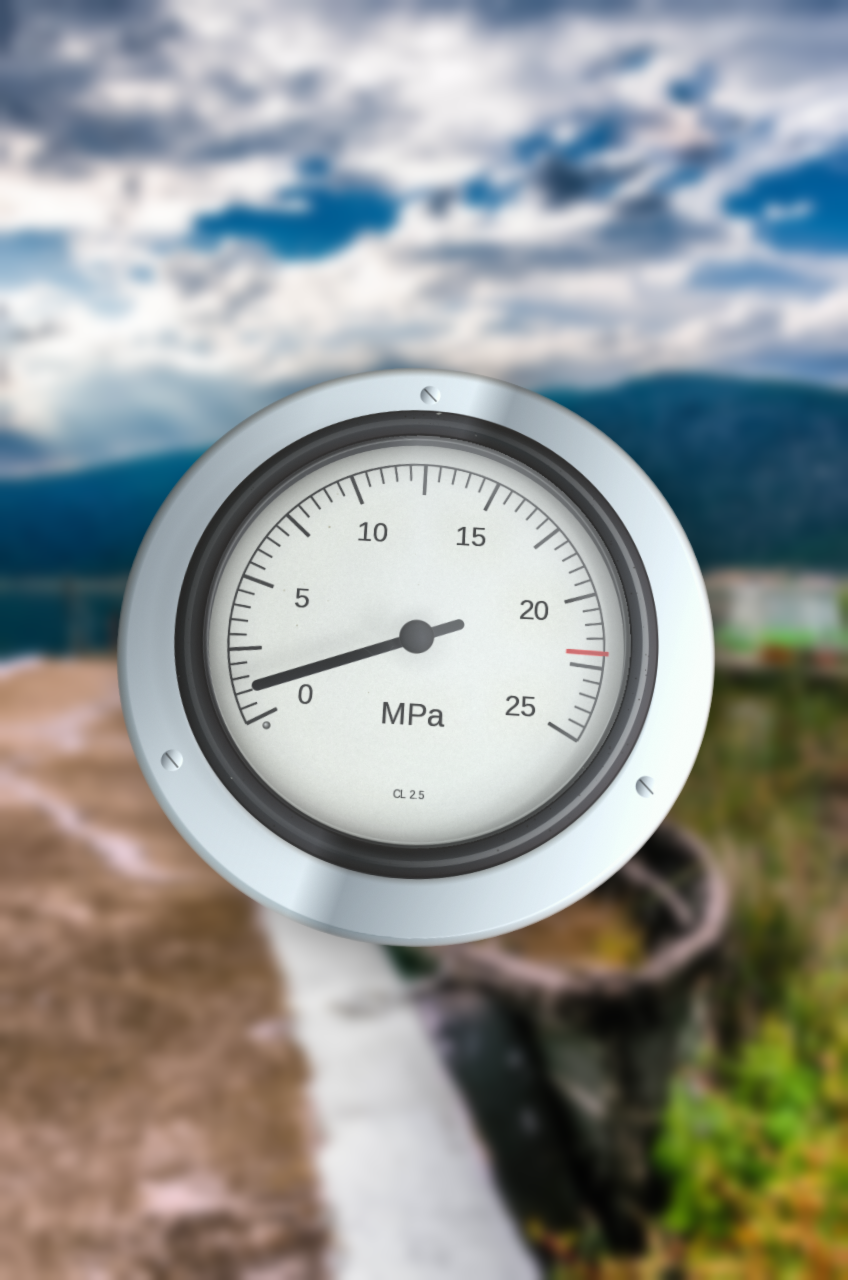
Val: 1,MPa
